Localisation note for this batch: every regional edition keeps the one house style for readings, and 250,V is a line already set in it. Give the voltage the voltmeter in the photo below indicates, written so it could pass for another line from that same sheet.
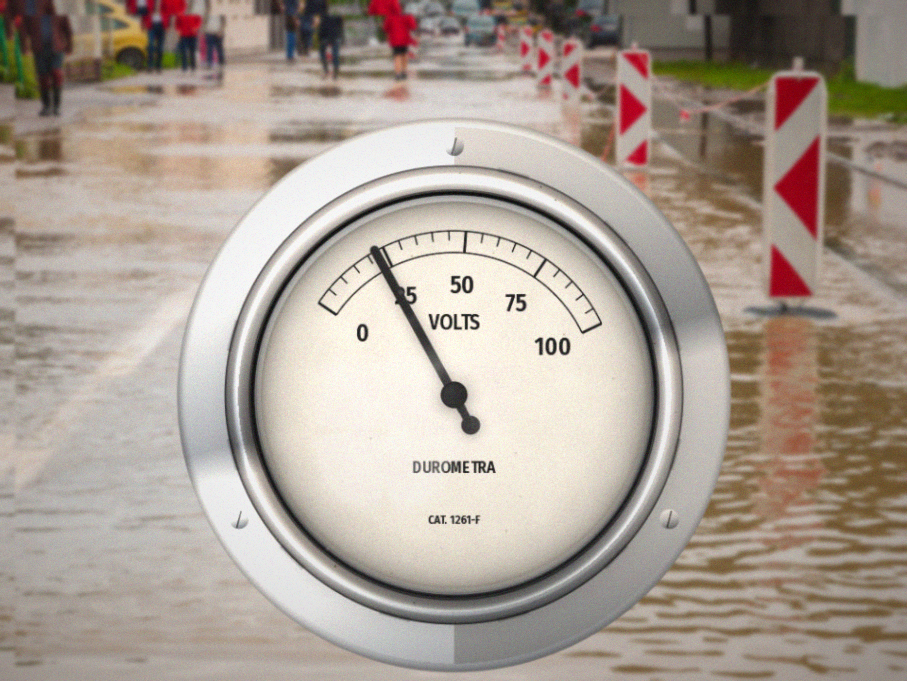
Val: 22.5,V
